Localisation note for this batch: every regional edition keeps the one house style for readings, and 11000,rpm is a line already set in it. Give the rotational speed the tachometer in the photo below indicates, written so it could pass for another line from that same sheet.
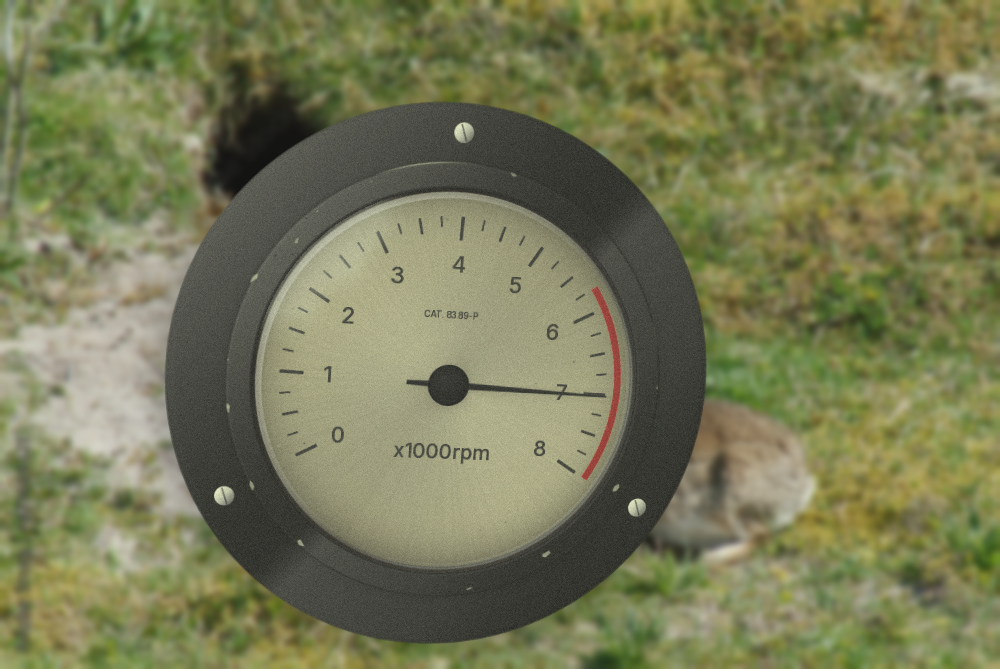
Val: 7000,rpm
